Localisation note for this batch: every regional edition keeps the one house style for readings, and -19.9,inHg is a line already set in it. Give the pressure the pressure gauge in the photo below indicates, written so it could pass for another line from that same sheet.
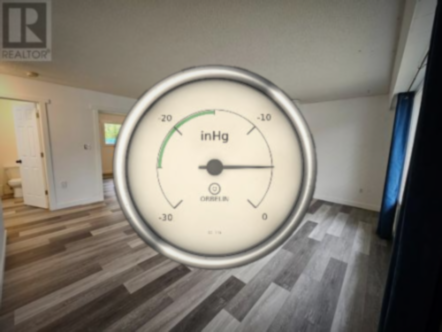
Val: -5,inHg
